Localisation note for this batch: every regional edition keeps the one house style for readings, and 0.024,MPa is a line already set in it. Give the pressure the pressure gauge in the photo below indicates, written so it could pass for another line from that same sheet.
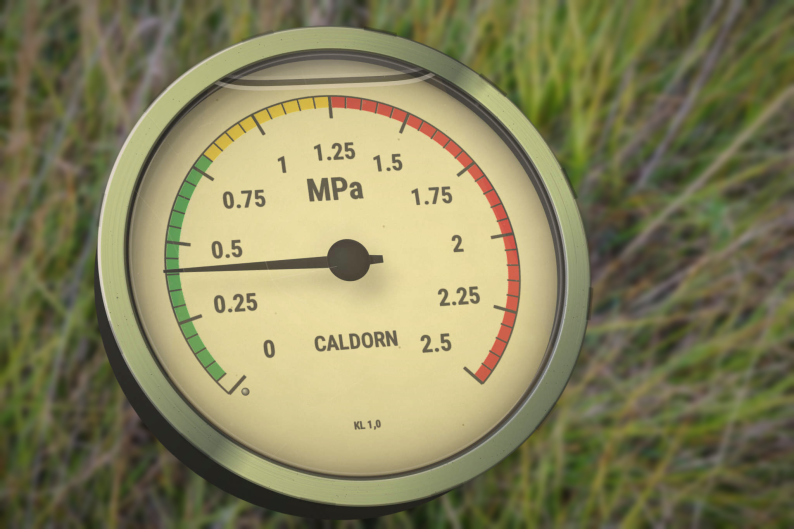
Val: 0.4,MPa
